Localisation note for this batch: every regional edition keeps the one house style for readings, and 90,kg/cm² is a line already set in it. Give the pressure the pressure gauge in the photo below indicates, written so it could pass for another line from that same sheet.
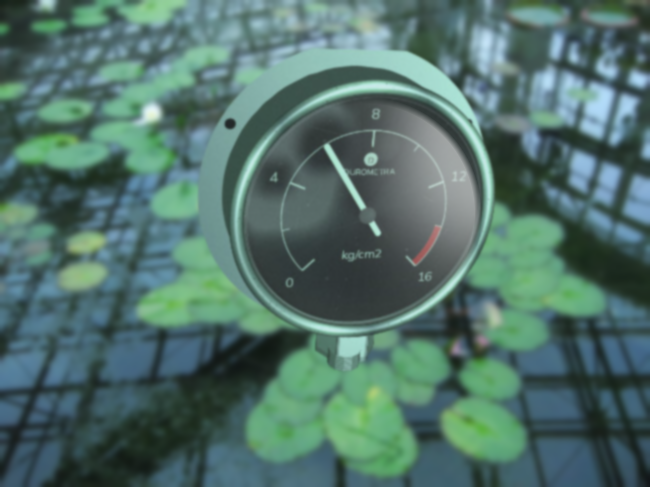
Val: 6,kg/cm²
